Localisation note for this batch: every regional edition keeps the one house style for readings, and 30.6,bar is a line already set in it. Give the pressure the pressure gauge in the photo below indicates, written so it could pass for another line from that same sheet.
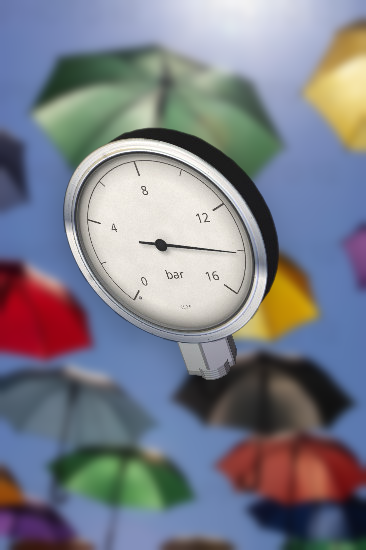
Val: 14,bar
